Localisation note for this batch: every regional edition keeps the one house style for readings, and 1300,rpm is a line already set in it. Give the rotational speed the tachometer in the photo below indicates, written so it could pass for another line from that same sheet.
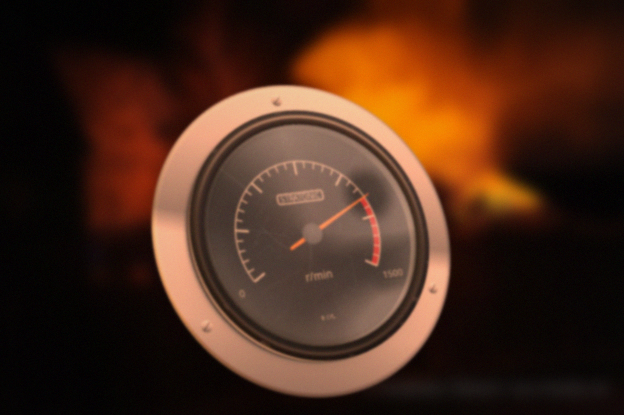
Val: 1150,rpm
